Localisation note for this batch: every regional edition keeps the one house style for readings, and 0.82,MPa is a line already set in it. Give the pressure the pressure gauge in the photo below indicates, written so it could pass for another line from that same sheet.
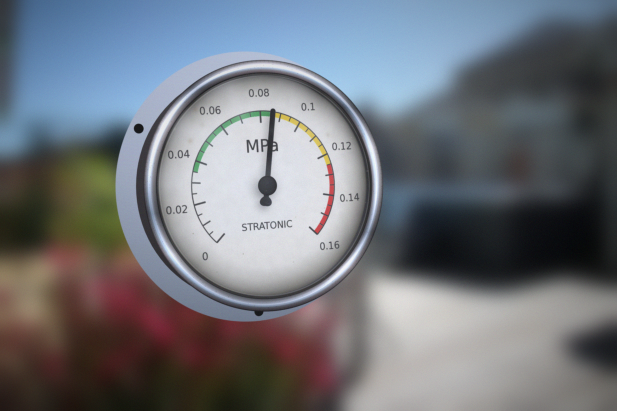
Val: 0.085,MPa
